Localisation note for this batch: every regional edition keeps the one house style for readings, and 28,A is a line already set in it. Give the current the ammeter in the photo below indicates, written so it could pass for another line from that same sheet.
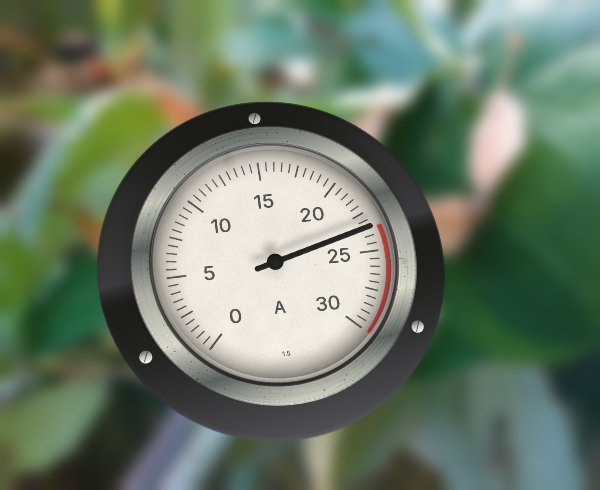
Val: 23.5,A
